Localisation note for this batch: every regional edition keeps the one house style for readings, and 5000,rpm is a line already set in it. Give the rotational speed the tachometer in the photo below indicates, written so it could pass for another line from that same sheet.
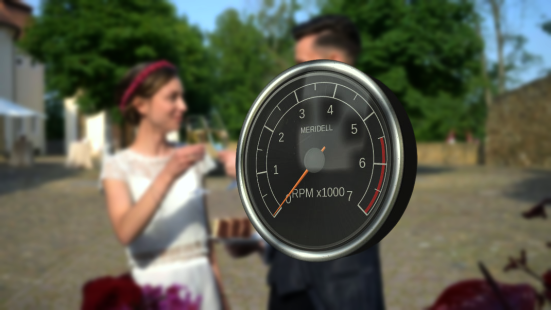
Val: 0,rpm
